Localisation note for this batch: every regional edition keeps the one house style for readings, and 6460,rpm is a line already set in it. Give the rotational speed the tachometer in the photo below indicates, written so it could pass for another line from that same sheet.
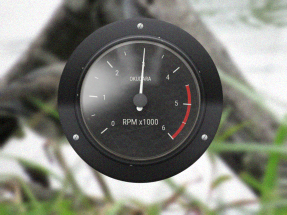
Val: 3000,rpm
